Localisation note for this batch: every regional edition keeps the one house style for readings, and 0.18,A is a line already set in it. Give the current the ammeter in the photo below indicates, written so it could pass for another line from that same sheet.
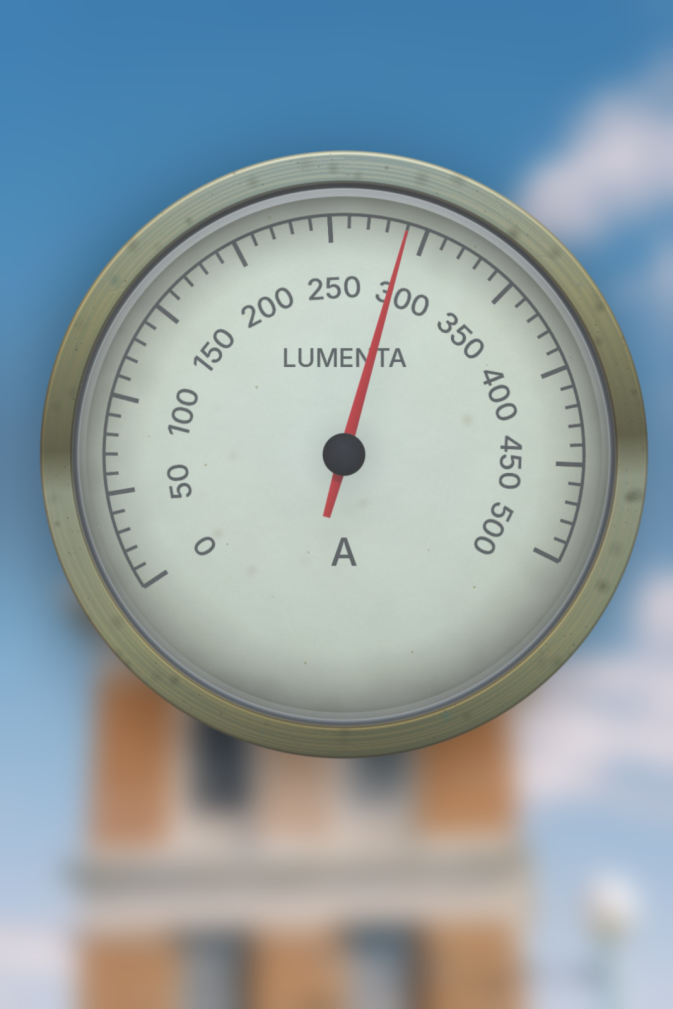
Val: 290,A
